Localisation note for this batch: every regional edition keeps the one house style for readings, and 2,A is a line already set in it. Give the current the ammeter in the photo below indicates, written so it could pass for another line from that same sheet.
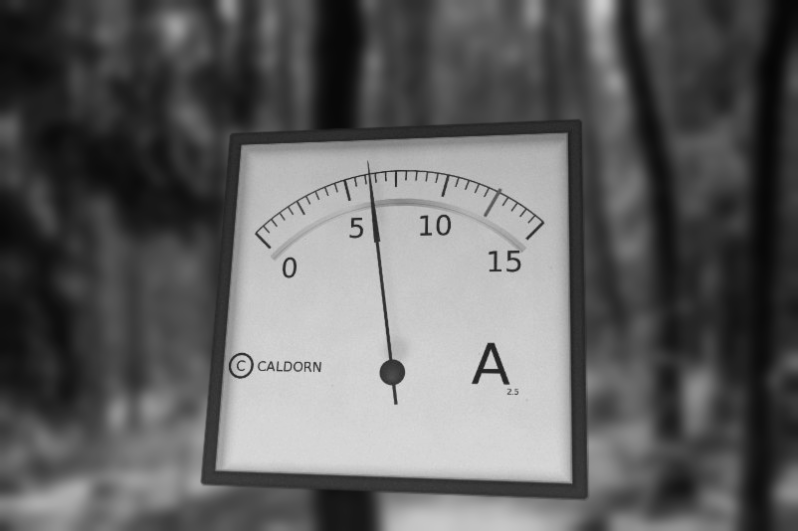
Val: 6.25,A
